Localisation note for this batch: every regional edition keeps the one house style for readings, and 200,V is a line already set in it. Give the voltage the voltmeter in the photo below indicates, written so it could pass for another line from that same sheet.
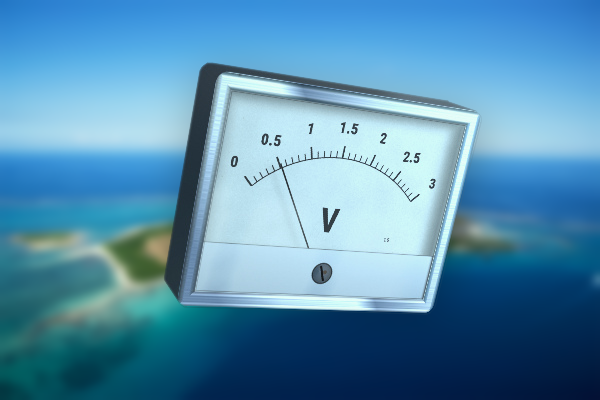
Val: 0.5,V
